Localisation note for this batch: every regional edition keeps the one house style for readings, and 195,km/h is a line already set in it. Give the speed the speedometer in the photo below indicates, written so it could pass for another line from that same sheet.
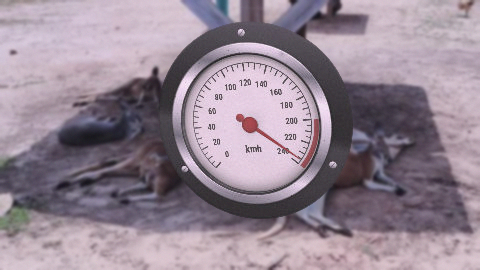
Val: 235,km/h
